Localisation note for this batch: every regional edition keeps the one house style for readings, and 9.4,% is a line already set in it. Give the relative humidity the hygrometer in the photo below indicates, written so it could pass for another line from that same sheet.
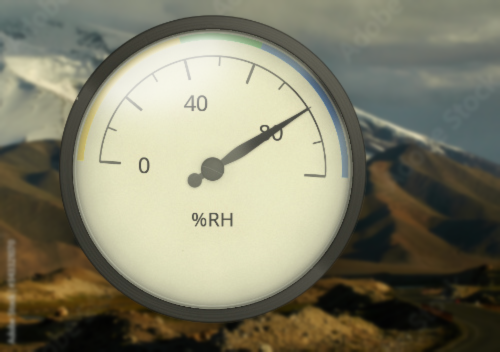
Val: 80,%
